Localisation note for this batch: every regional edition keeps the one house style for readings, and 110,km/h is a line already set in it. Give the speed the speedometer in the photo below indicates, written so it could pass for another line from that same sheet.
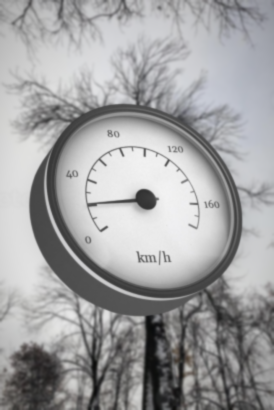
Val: 20,km/h
